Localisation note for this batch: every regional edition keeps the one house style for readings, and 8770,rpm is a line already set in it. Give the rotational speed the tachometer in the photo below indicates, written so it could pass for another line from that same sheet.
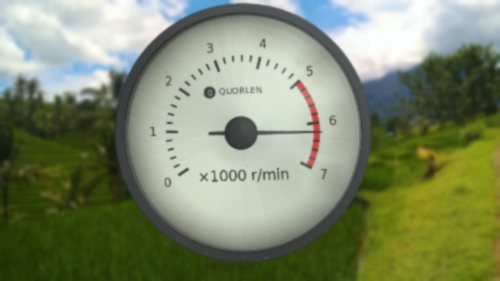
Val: 6200,rpm
